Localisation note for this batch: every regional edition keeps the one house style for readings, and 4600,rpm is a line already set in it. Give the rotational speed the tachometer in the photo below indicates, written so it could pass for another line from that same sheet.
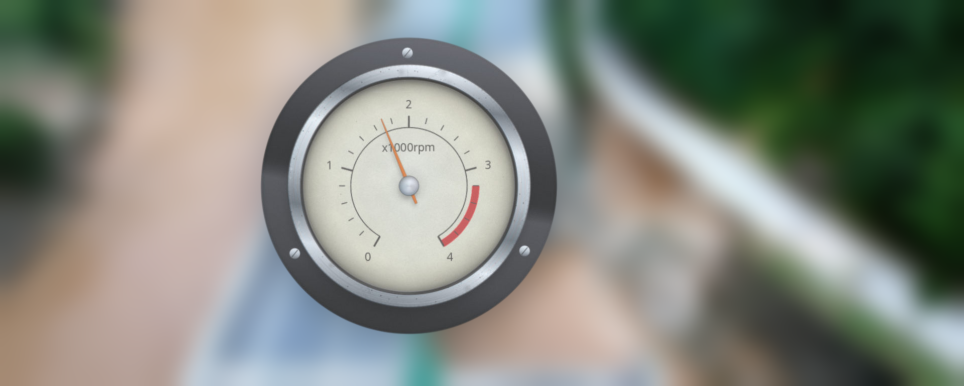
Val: 1700,rpm
